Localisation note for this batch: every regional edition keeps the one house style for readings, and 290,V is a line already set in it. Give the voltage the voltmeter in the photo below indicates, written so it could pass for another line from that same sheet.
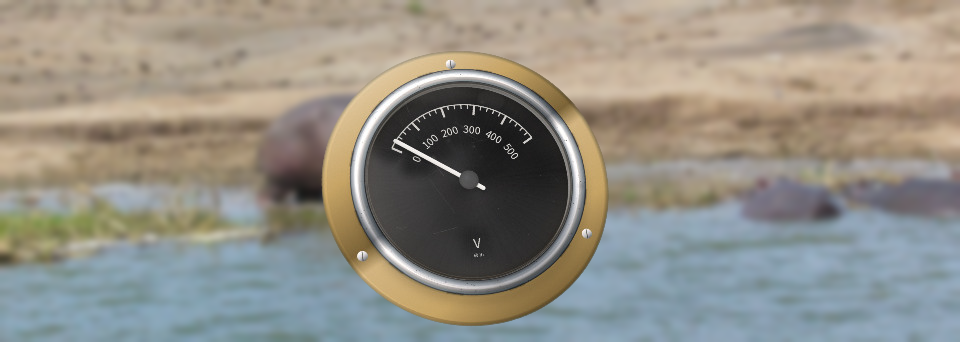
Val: 20,V
